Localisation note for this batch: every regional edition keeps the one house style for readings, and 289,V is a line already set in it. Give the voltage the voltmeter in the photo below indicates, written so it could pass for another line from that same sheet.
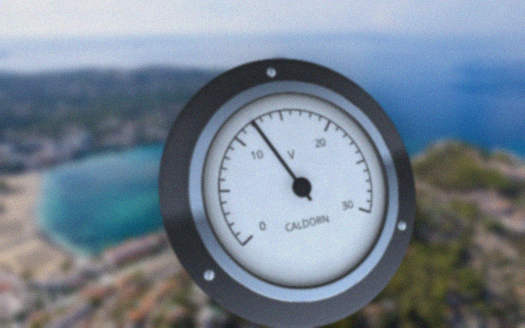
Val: 12,V
